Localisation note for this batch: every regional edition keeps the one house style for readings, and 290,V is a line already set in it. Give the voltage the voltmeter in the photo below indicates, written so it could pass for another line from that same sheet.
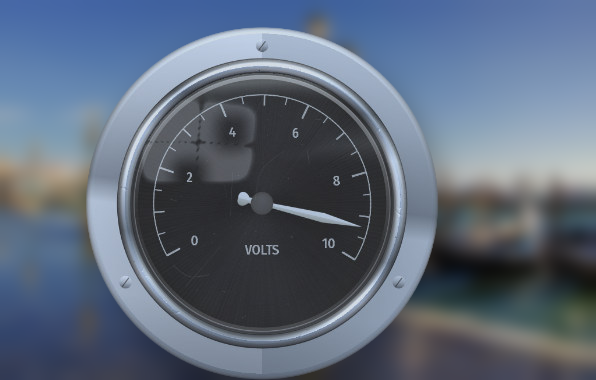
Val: 9.25,V
